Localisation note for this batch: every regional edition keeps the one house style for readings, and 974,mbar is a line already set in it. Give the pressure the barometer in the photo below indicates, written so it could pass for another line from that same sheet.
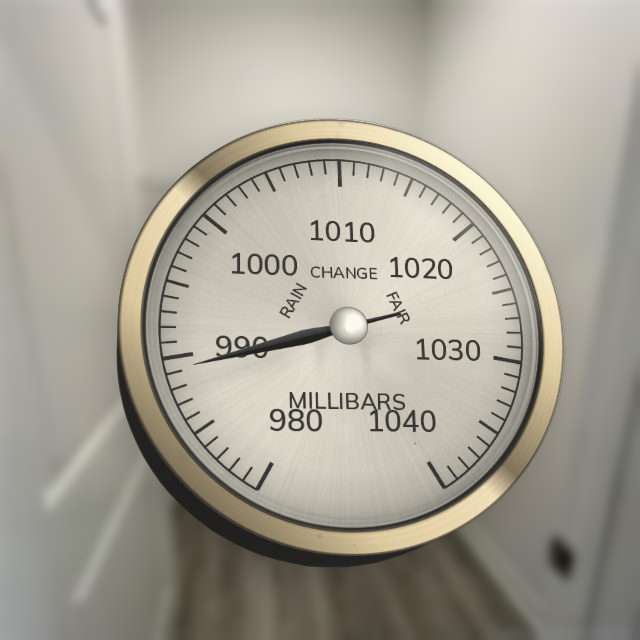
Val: 989,mbar
